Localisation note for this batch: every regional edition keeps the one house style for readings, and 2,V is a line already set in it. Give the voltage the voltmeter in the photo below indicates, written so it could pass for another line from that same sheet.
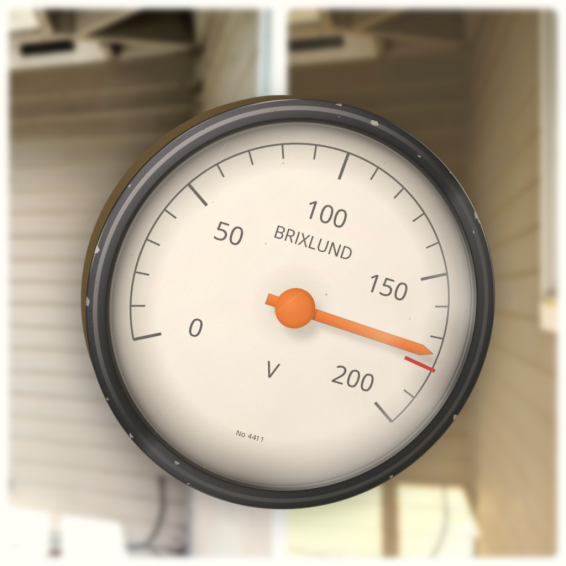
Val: 175,V
